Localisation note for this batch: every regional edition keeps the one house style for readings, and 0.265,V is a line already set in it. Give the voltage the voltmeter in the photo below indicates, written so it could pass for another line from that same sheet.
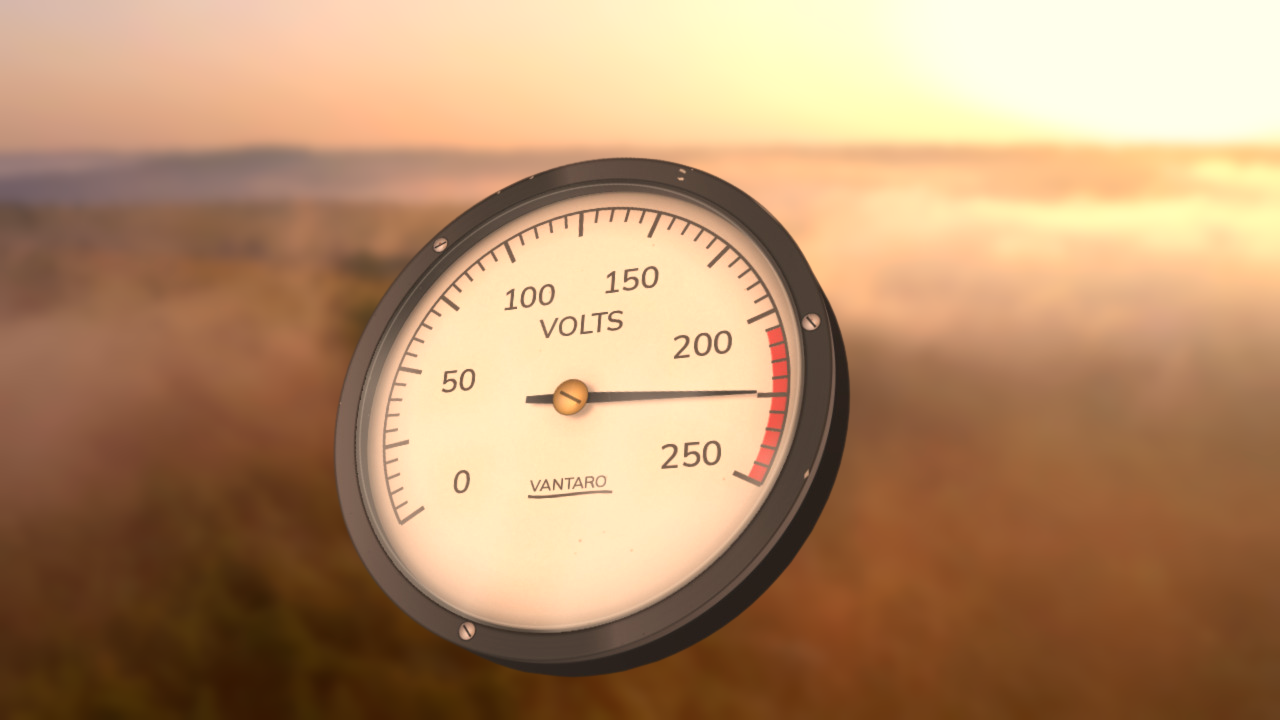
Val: 225,V
